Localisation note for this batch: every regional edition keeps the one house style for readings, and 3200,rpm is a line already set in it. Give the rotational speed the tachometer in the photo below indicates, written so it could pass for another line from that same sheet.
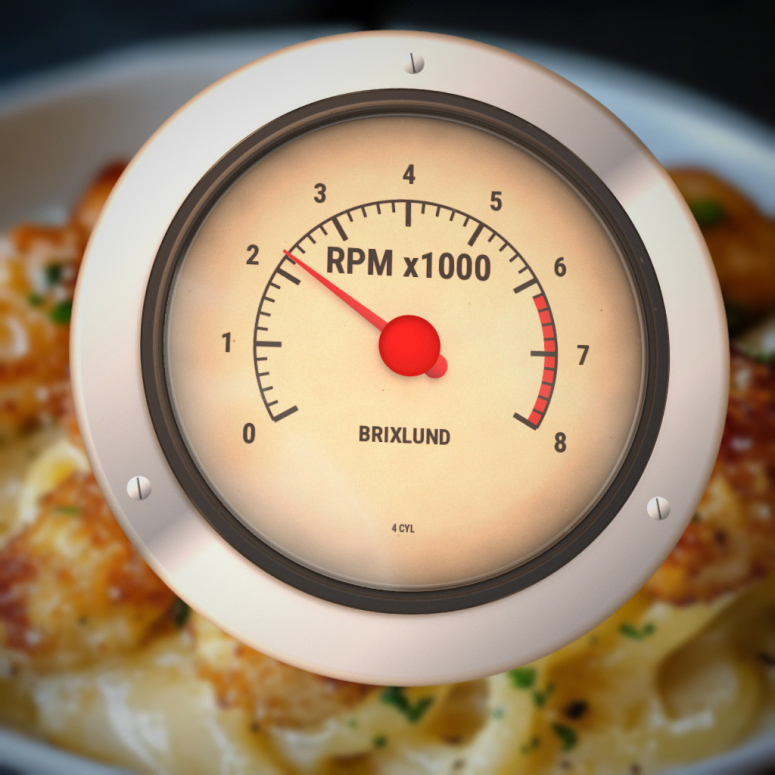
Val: 2200,rpm
